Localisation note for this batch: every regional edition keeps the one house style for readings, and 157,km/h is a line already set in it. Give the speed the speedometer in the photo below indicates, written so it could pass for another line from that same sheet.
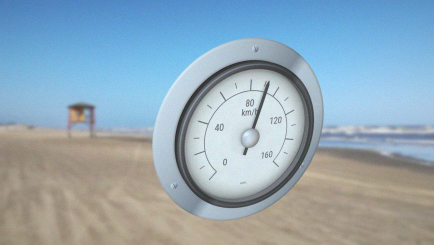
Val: 90,km/h
